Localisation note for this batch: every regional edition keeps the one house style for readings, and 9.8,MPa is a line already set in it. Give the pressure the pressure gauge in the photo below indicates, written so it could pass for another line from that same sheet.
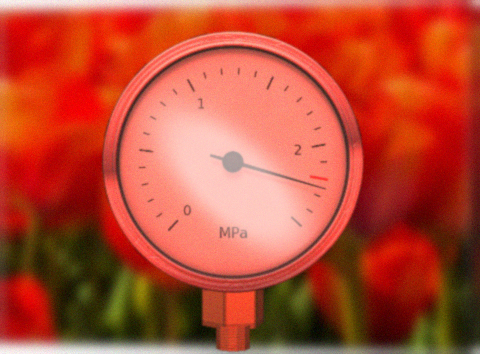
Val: 2.25,MPa
